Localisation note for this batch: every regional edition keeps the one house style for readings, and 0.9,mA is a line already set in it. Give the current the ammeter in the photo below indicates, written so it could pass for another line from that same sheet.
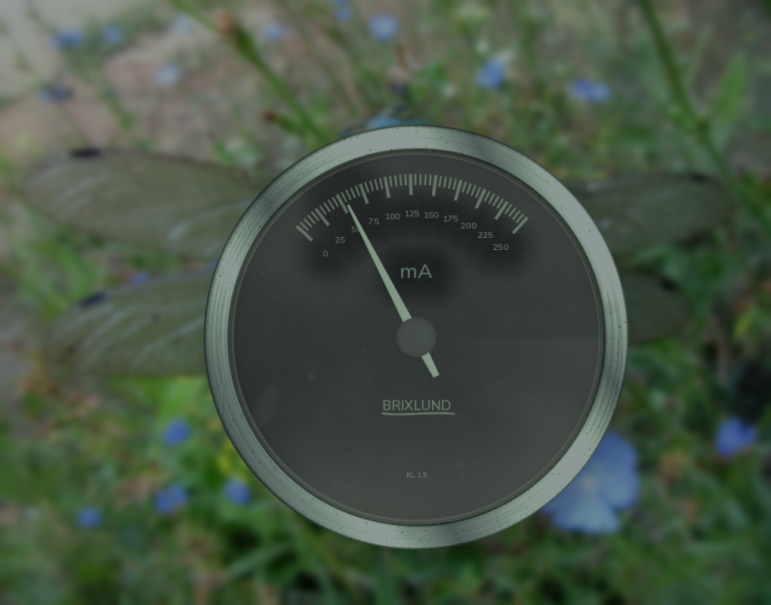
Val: 55,mA
